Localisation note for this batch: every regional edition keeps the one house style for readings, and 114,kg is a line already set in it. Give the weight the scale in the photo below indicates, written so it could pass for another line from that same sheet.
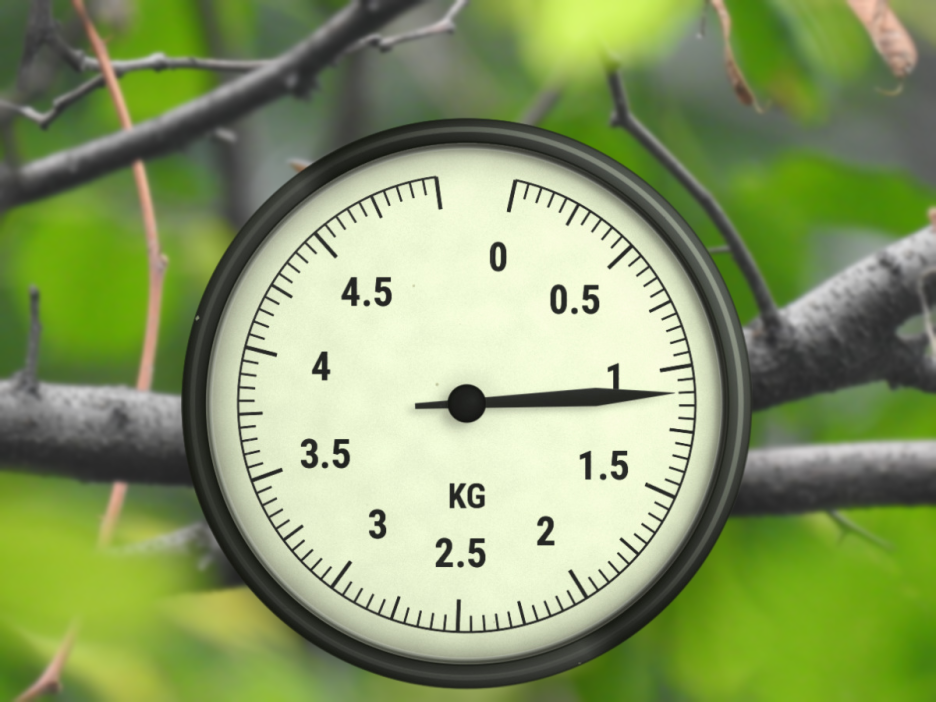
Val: 1.1,kg
